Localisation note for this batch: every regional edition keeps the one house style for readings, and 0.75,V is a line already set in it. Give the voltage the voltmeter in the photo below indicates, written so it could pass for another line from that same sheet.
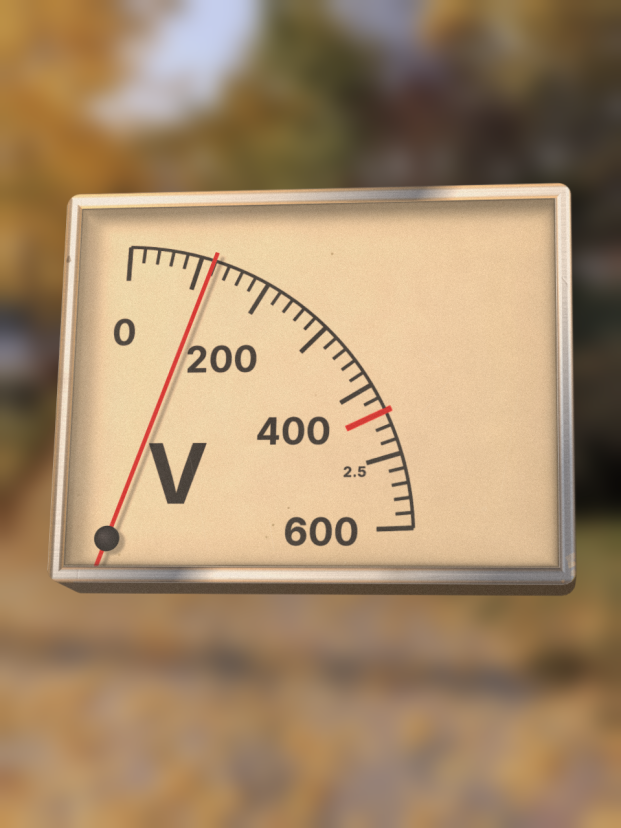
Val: 120,V
